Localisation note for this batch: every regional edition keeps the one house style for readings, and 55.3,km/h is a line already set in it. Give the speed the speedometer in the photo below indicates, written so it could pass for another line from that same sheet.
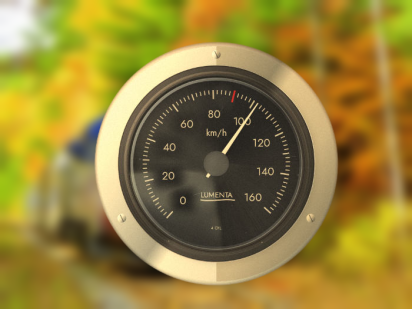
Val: 102,km/h
